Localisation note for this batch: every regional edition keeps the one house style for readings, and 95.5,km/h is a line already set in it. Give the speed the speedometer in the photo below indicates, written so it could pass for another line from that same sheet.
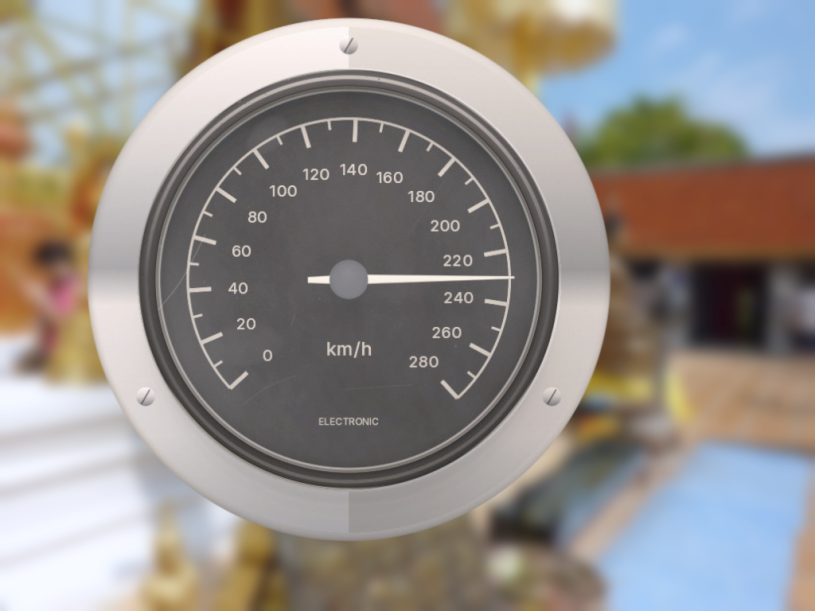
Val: 230,km/h
